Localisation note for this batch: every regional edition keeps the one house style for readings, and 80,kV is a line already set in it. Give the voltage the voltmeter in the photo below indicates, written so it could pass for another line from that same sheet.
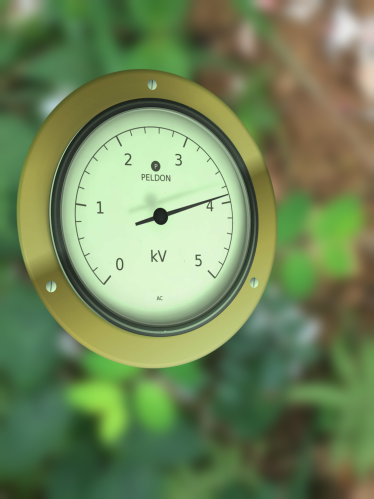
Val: 3.9,kV
